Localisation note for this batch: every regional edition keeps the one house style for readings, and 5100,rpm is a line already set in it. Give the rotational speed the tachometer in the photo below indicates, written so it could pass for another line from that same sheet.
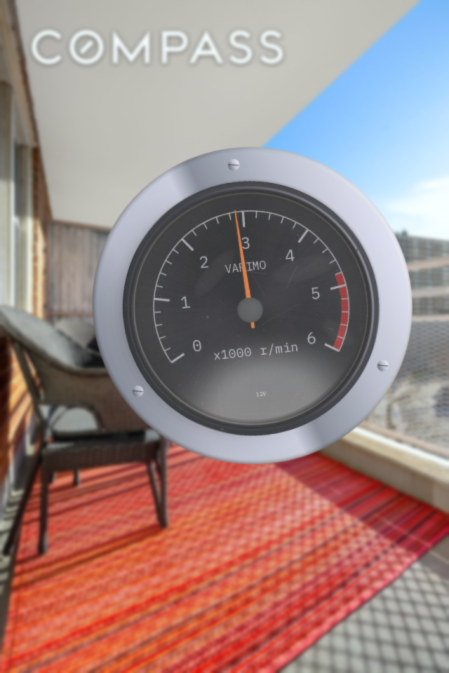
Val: 2900,rpm
